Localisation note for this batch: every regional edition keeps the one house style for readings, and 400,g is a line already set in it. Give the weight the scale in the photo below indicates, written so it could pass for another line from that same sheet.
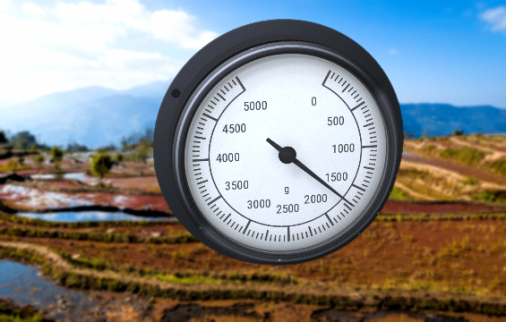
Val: 1700,g
